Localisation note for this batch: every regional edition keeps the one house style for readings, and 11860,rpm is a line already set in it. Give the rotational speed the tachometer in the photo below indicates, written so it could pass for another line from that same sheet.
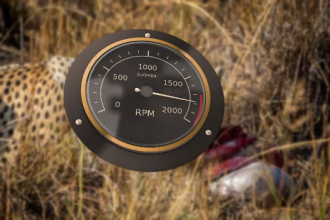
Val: 1800,rpm
